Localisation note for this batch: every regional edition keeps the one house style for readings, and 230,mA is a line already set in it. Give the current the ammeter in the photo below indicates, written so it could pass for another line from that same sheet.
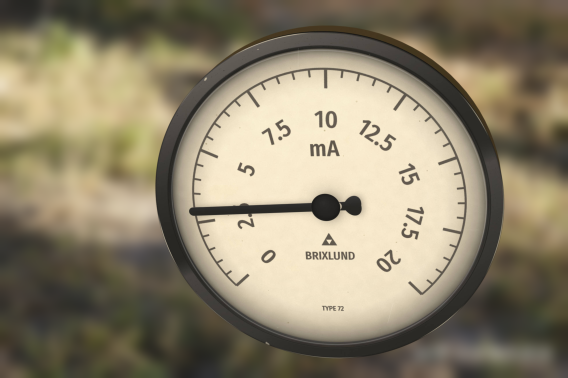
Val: 3,mA
